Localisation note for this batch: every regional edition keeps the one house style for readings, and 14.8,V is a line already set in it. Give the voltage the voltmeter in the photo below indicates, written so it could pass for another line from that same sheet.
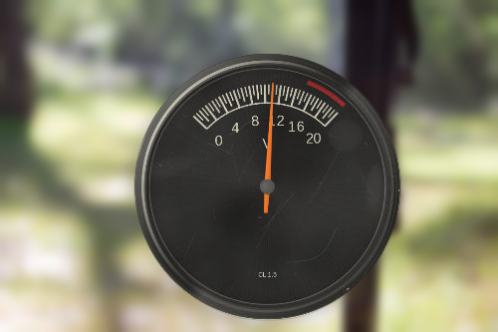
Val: 11,V
